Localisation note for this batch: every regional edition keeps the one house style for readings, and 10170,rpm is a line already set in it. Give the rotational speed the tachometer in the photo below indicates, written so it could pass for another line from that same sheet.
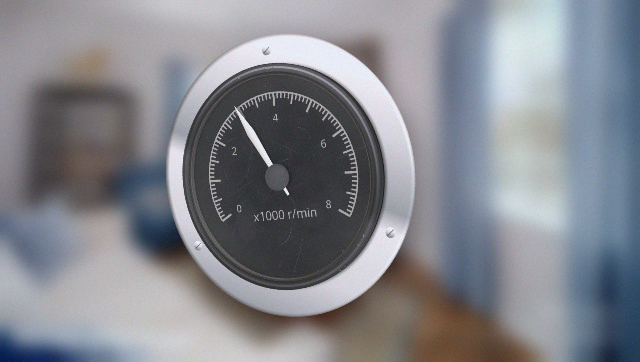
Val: 3000,rpm
